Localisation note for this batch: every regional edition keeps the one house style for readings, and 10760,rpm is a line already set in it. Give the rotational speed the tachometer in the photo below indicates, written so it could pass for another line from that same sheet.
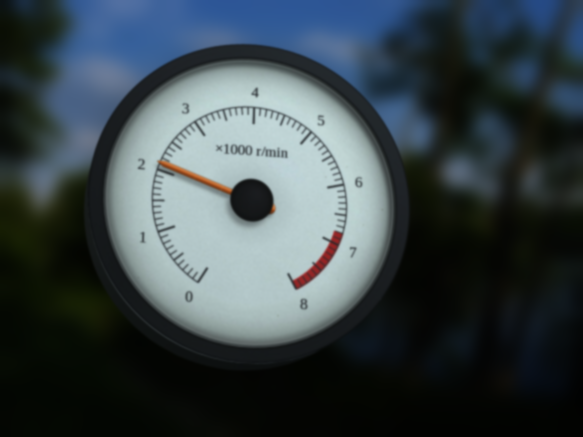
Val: 2100,rpm
